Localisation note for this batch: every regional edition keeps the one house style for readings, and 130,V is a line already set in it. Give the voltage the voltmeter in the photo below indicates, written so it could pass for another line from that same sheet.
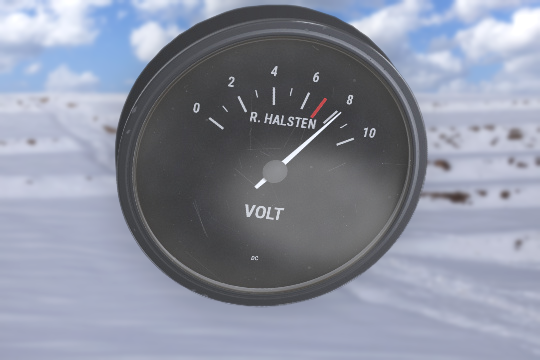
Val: 8,V
